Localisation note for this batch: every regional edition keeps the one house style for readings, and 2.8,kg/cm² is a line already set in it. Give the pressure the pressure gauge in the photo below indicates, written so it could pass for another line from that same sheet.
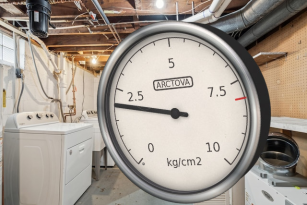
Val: 2,kg/cm²
